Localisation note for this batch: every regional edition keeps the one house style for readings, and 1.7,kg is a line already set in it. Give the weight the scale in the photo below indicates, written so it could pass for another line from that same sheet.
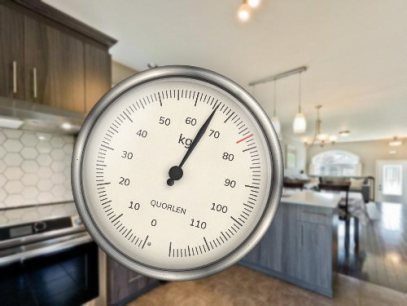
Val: 66,kg
